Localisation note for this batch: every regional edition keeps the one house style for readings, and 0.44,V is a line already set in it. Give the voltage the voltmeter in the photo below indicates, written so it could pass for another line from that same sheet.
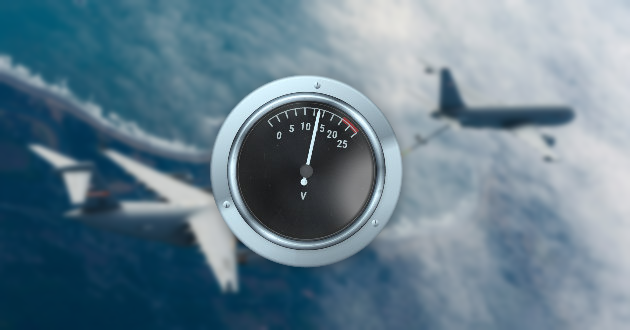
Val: 13.75,V
